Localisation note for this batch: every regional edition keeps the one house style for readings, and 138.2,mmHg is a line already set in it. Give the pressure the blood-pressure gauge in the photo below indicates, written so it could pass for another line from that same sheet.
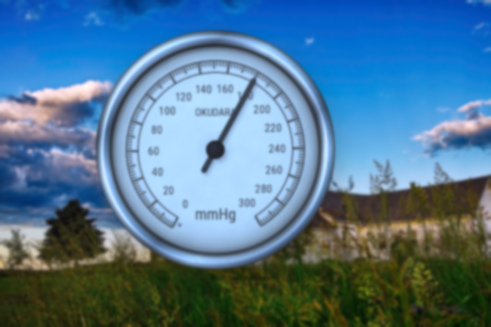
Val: 180,mmHg
